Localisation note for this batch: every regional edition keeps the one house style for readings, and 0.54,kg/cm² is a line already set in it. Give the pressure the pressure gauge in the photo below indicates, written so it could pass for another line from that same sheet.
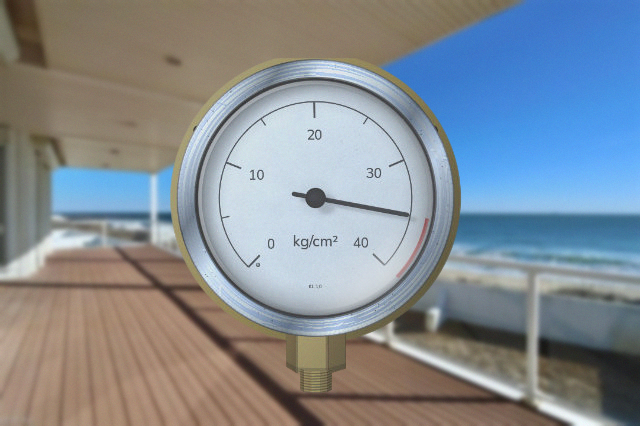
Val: 35,kg/cm²
